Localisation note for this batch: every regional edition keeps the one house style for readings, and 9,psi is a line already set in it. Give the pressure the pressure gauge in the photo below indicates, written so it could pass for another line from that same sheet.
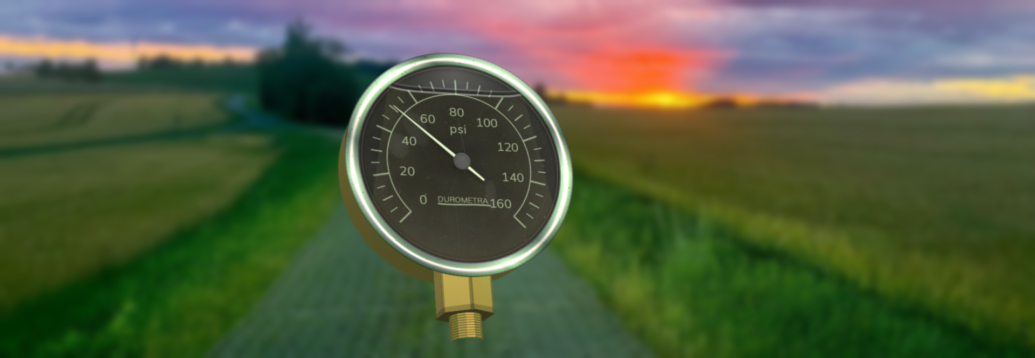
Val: 50,psi
